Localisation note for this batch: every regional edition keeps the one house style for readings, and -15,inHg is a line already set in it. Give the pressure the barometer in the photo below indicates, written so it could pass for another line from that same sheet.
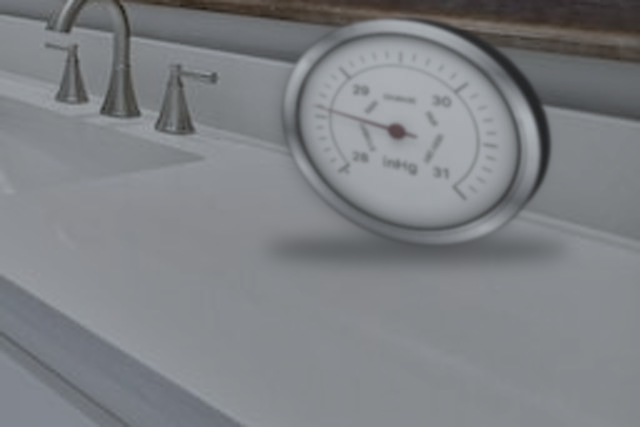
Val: 28.6,inHg
